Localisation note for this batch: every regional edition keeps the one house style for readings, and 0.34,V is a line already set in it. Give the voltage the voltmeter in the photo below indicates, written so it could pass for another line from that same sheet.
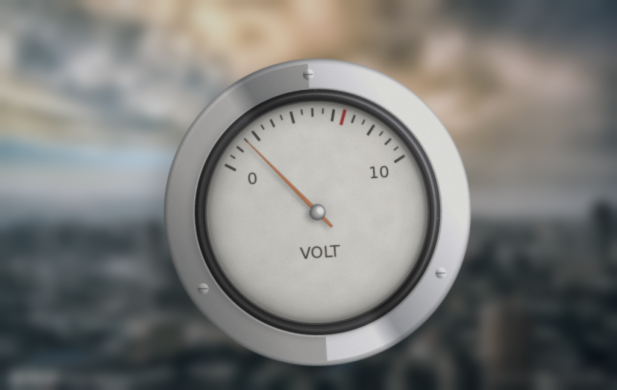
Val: 1.5,V
